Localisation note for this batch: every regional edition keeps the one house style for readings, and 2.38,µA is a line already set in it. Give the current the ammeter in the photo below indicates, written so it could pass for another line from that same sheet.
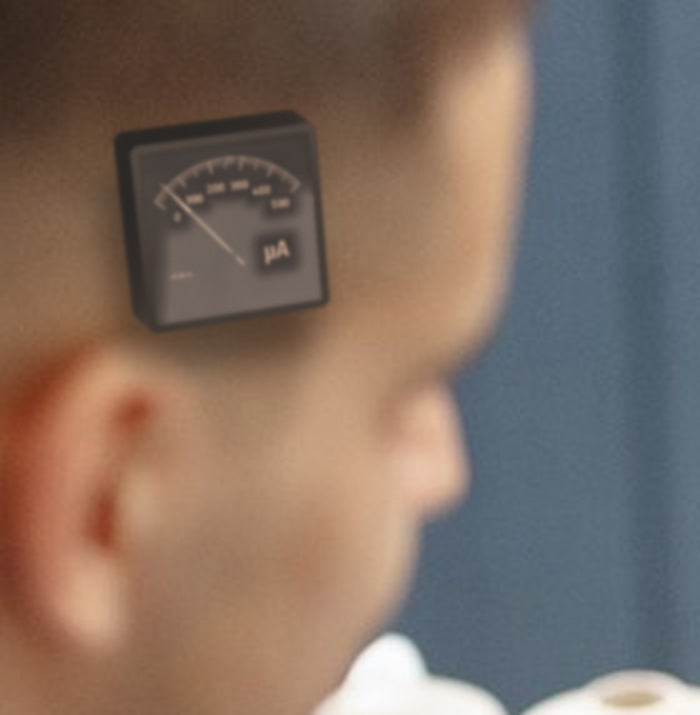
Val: 50,µA
